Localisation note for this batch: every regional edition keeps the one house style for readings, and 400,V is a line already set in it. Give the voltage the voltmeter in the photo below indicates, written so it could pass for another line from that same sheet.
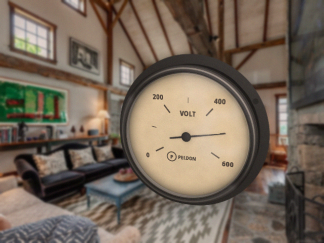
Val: 500,V
